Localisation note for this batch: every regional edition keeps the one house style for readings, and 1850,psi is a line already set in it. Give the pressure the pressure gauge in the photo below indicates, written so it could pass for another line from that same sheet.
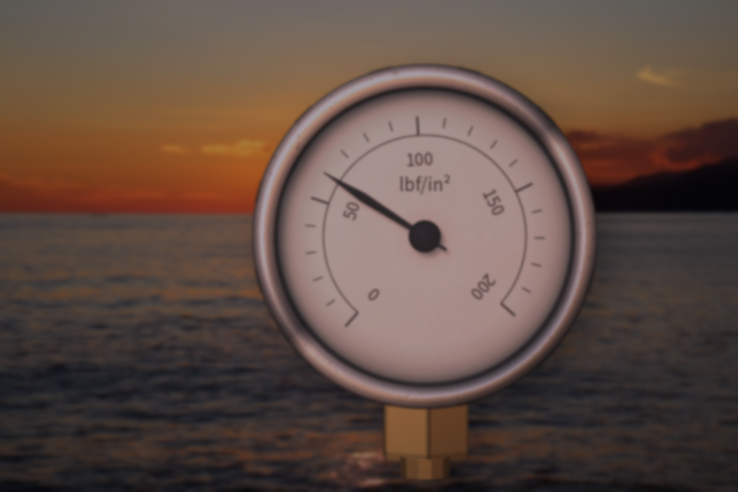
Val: 60,psi
